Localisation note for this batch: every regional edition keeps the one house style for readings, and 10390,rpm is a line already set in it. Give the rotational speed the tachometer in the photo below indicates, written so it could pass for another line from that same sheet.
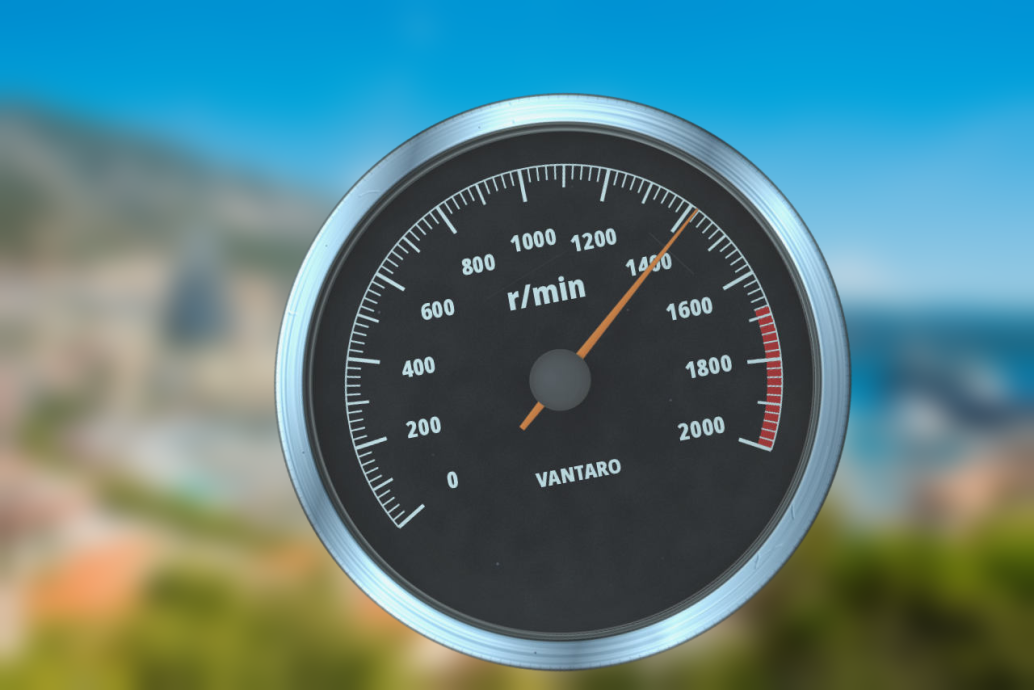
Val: 1420,rpm
